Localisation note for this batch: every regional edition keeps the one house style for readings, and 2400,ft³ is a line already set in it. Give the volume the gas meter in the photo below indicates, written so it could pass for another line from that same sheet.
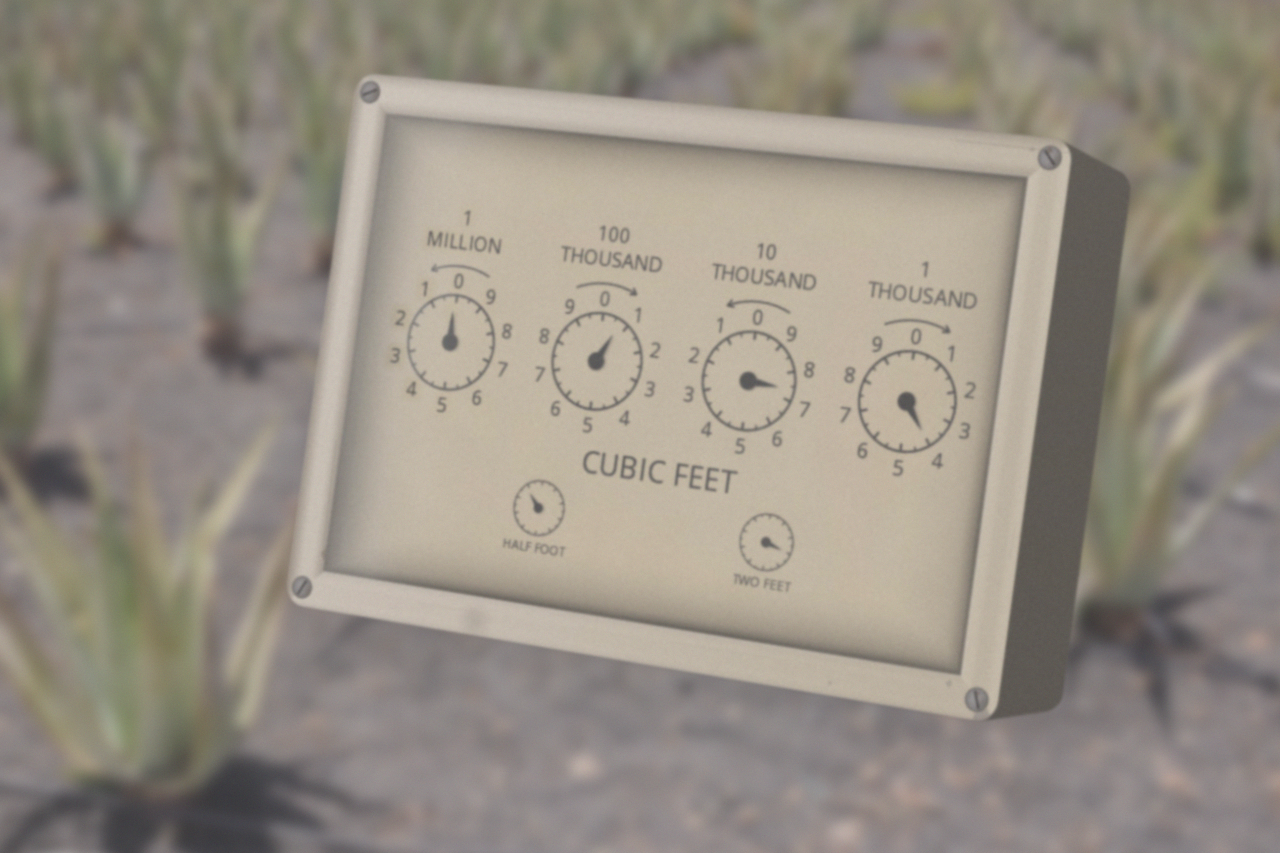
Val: 7400,ft³
